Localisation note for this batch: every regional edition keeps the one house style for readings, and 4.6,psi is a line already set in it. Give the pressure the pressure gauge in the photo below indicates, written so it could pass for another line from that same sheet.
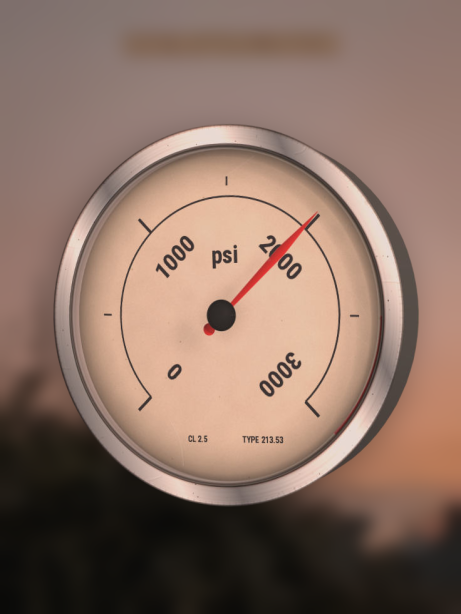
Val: 2000,psi
